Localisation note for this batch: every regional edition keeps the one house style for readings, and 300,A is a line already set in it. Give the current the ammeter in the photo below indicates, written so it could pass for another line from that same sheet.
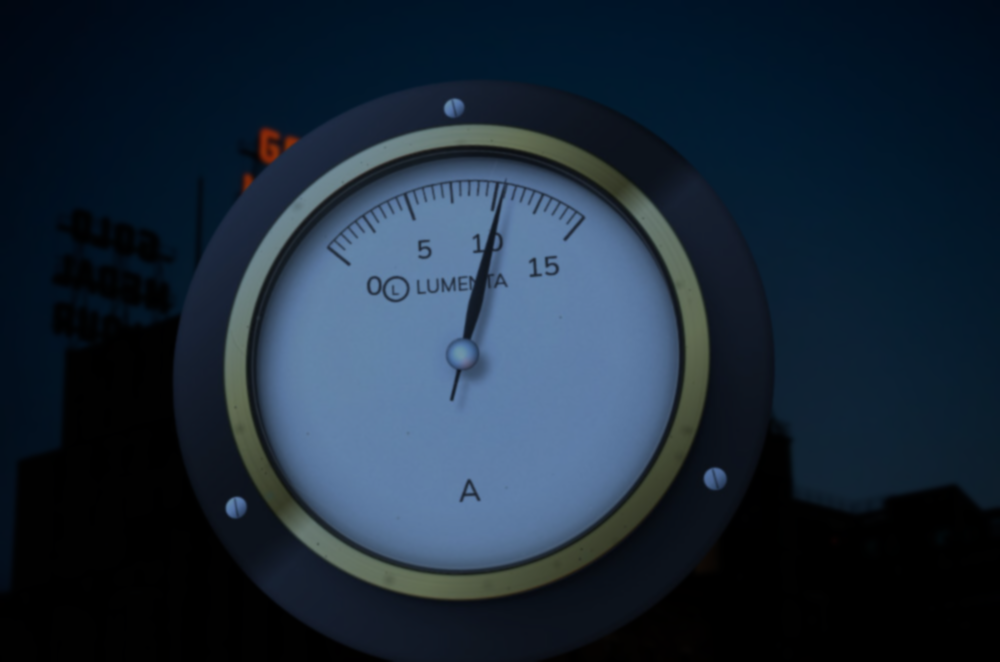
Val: 10.5,A
